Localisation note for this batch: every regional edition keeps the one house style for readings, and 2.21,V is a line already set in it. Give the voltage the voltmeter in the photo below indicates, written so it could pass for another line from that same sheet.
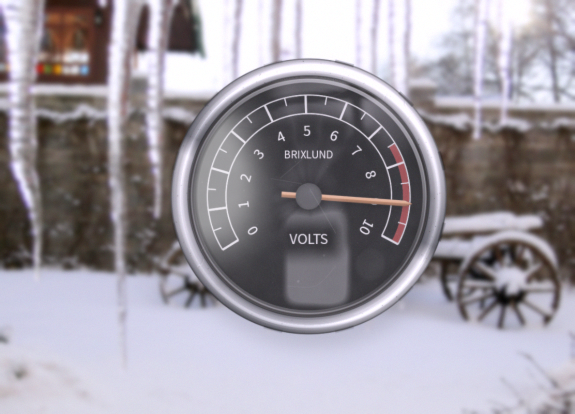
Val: 9,V
